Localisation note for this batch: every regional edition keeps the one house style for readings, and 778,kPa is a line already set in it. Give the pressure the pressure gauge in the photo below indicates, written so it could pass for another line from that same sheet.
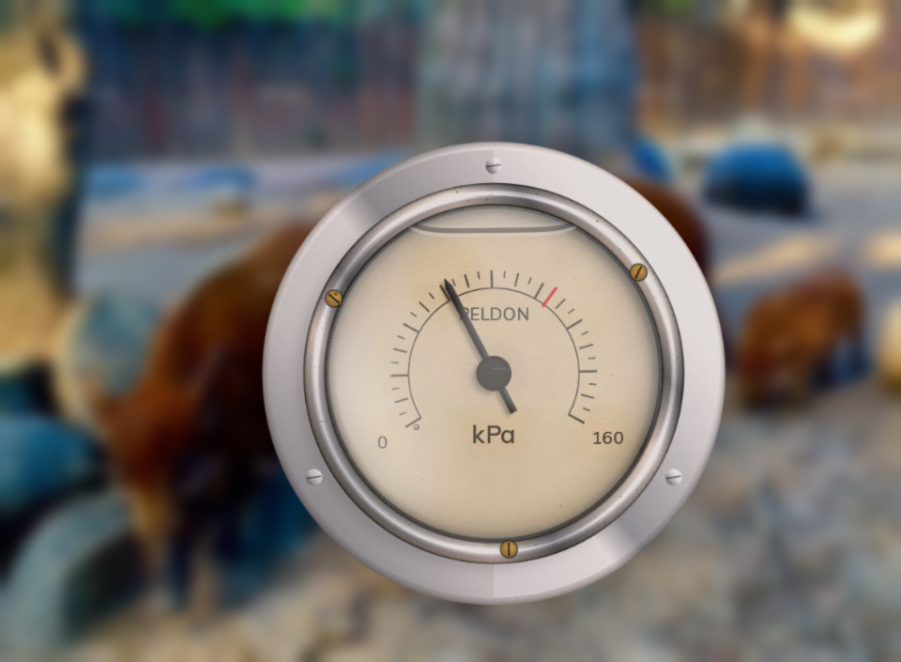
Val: 62.5,kPa
